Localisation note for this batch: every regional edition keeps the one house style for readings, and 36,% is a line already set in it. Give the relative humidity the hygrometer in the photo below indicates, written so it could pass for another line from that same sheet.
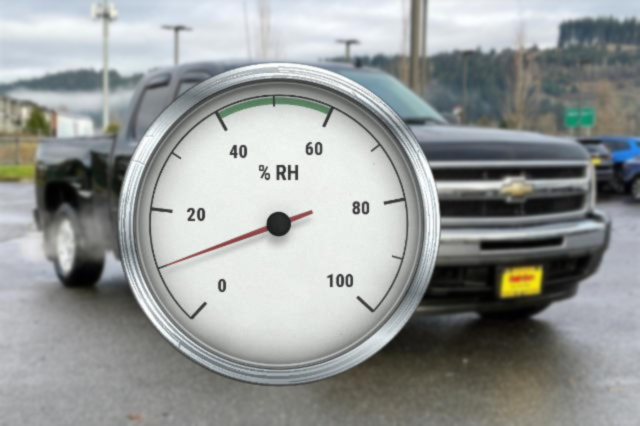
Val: 10,%
